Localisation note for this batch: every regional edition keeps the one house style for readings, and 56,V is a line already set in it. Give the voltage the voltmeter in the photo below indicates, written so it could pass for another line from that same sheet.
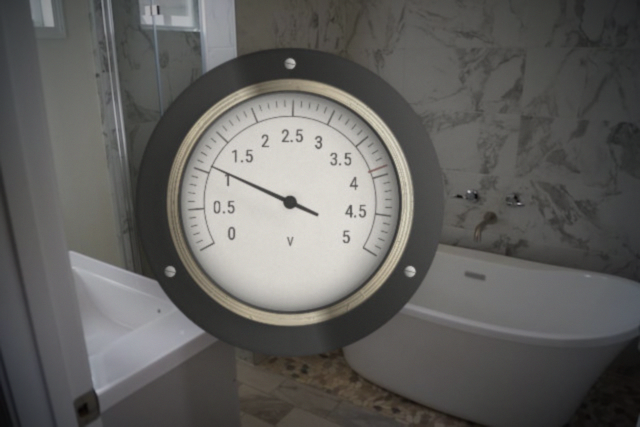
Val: 1.1,V
